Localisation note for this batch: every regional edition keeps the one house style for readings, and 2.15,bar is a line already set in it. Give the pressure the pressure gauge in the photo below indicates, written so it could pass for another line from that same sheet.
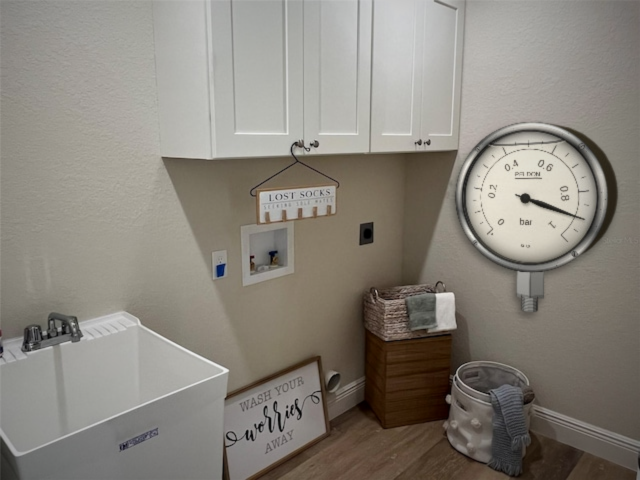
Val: 0.9,bar
